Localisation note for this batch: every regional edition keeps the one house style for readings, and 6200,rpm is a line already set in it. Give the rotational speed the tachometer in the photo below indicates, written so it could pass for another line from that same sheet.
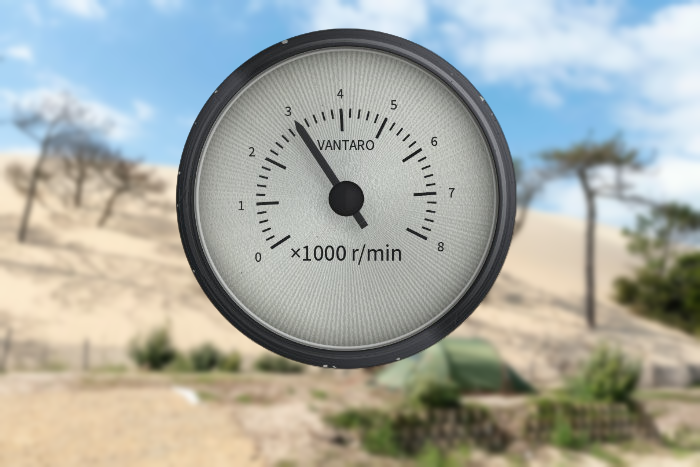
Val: 3000,rpm
